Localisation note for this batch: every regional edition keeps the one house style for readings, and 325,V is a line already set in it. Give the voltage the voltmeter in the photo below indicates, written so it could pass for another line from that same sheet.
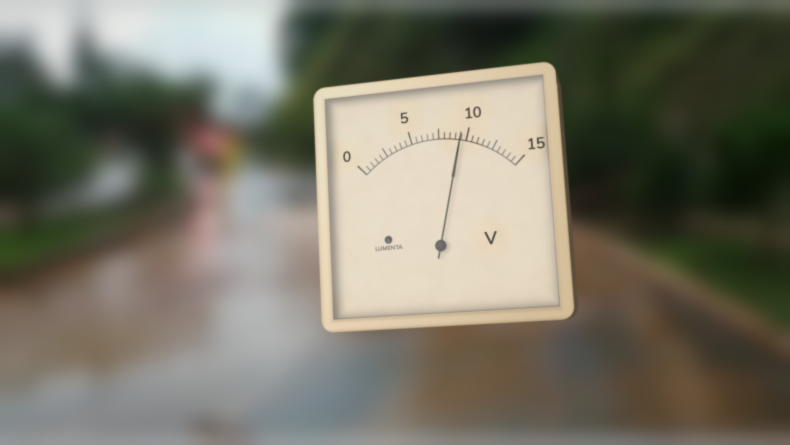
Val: 9.5,V
